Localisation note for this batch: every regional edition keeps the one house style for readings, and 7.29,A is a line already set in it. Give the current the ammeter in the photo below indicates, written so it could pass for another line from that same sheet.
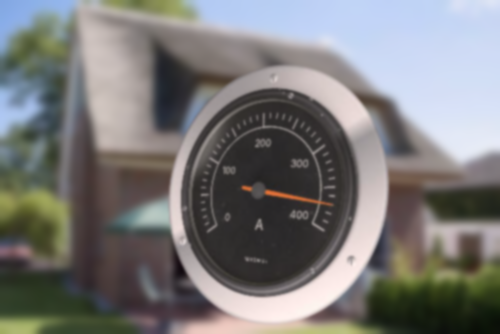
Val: 370,A
